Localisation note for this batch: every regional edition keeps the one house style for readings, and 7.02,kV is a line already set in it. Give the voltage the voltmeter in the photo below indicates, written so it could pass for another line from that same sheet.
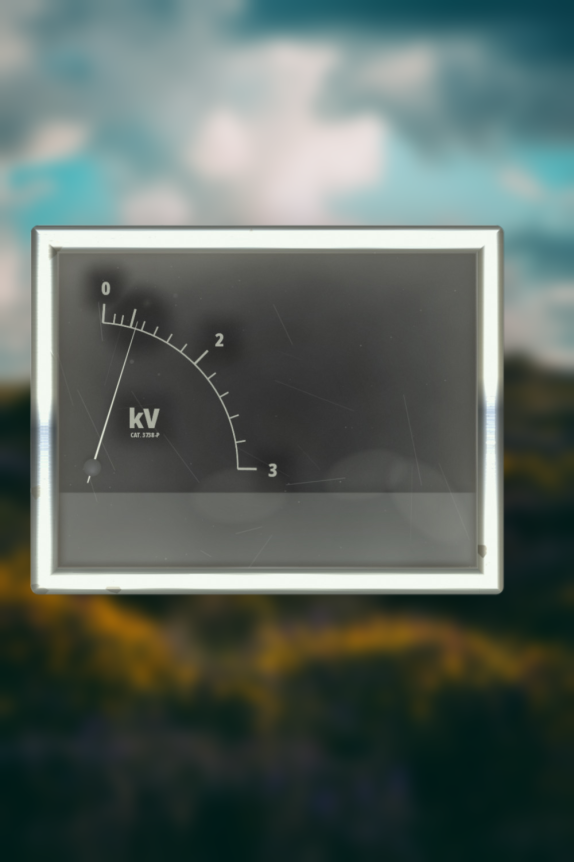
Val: 1.1,kV
